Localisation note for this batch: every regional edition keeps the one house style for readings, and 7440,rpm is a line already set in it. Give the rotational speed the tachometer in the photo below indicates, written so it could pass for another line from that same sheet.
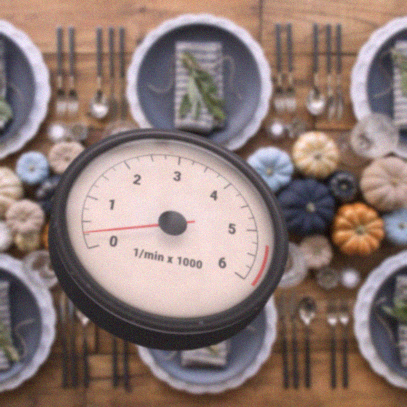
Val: 250,rpm
